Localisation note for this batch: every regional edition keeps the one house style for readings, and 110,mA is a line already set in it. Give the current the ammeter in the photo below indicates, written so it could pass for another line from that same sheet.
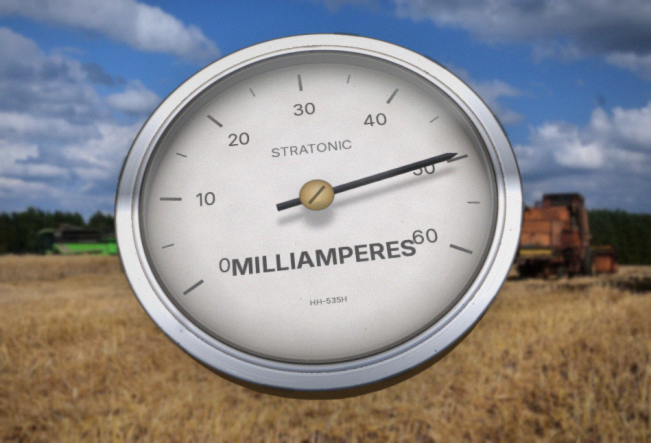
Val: 50,mA
